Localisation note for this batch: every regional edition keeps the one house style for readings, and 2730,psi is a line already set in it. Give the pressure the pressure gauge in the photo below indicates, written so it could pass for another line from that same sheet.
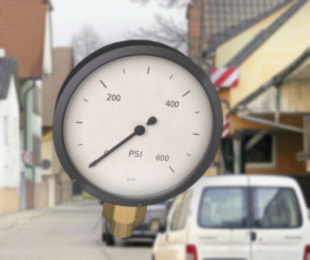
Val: 0,psi
